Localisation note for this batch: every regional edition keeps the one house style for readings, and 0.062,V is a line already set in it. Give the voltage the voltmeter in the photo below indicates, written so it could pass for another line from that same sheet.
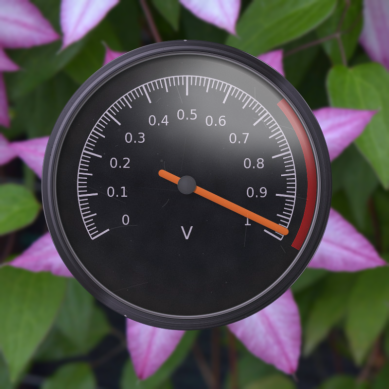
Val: 0.98,V
